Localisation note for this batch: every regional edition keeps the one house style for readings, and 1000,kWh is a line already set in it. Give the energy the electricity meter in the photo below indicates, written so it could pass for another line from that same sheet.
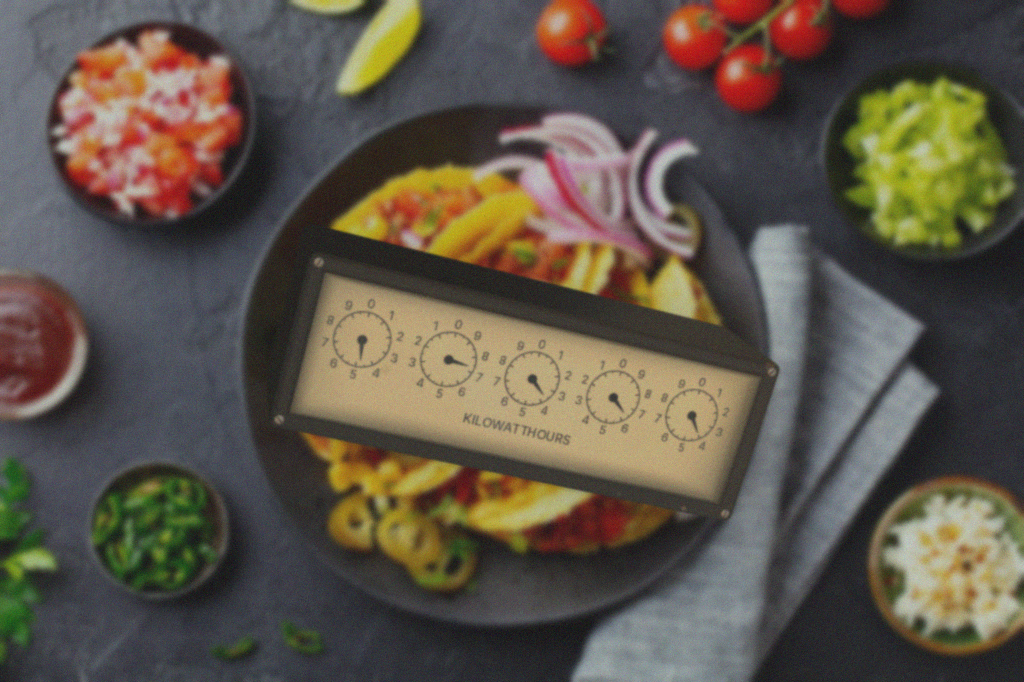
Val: 47364,kWh
